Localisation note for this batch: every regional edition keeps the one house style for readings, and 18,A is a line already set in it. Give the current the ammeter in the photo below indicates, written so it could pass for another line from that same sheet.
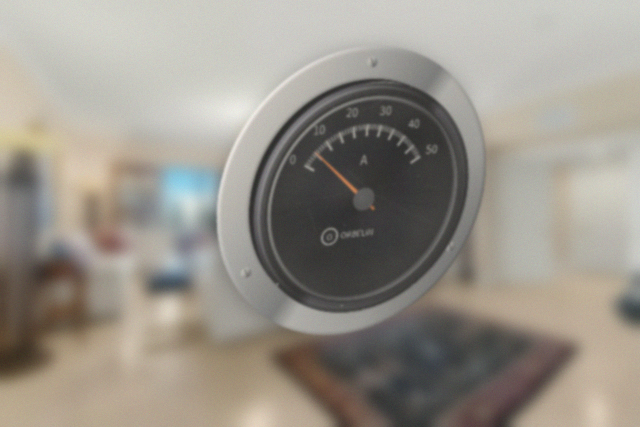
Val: 5,A
